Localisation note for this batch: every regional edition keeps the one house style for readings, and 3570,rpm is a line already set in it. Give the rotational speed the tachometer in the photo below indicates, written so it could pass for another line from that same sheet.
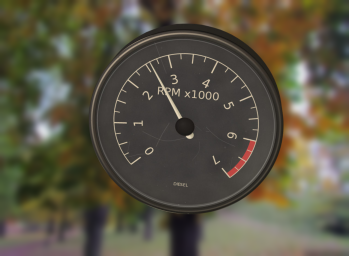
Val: 2625,rpm
